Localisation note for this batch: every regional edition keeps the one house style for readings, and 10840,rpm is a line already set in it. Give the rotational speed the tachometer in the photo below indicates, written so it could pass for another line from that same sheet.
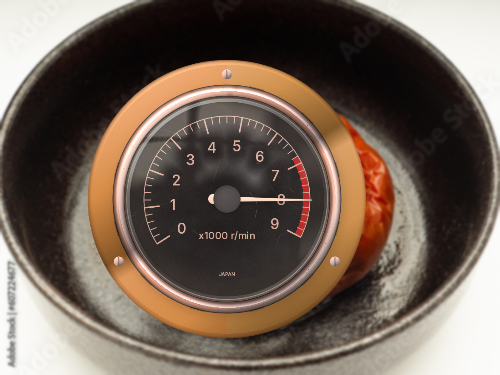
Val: 8000,rpm
